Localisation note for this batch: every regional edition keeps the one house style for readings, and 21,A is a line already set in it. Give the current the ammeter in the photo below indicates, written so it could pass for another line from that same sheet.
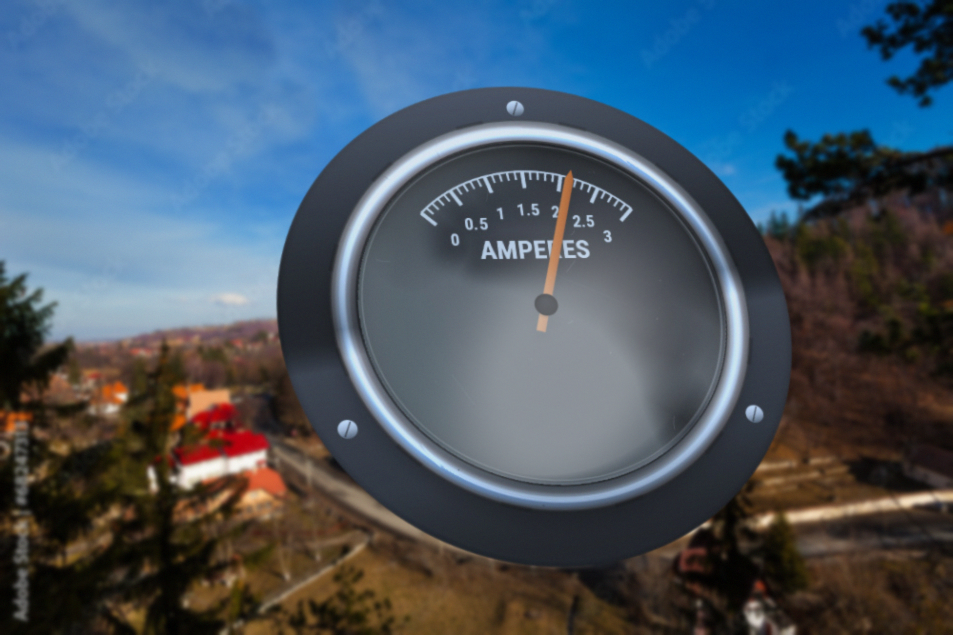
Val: 2.1,A
